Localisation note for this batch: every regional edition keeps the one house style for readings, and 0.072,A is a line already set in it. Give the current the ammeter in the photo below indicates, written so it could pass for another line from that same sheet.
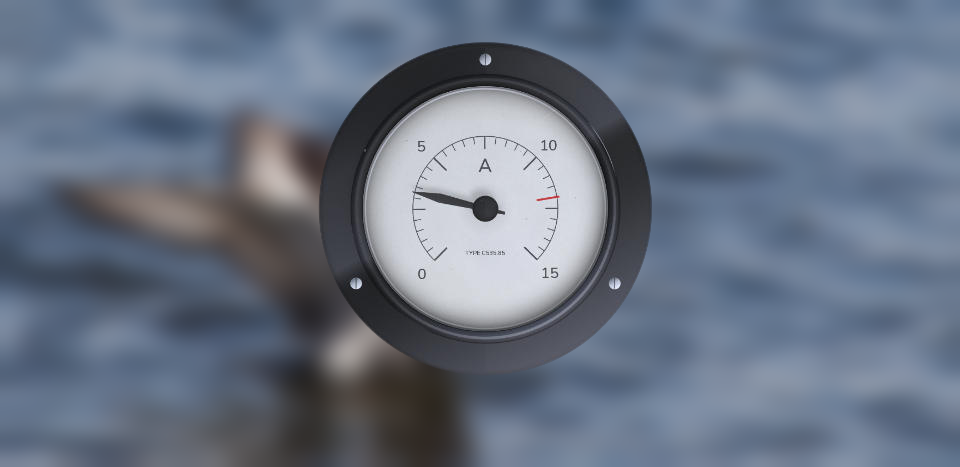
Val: 3.25,A
